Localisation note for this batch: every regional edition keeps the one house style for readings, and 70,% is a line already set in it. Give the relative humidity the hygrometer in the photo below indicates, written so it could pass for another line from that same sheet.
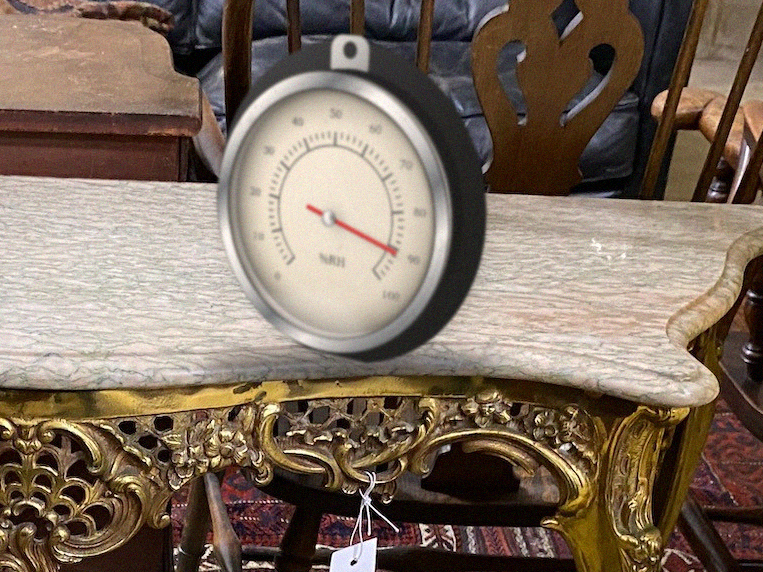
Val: 90,%
